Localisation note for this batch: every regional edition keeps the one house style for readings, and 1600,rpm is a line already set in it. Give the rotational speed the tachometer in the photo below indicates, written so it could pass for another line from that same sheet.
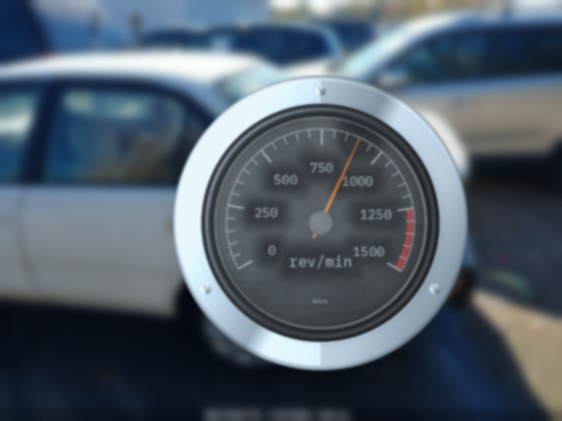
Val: 900,rpm
